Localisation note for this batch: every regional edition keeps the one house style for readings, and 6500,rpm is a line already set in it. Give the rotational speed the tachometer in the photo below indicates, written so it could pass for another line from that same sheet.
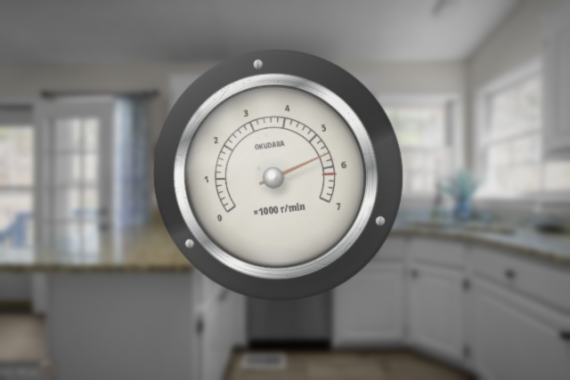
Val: 5600,rpm
